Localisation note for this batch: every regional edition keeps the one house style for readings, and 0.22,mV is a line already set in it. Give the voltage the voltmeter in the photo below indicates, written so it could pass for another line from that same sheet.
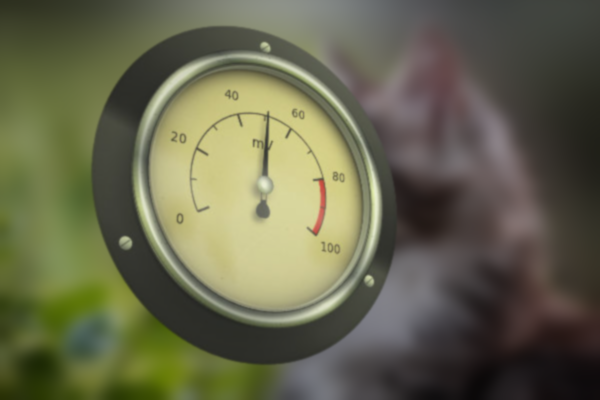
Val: 50,mV
